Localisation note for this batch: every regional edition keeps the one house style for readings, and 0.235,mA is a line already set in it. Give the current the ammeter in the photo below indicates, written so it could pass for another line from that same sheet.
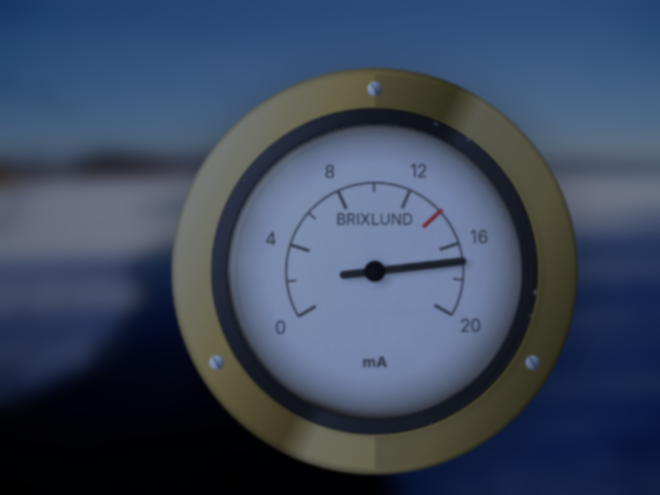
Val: 17,mA
